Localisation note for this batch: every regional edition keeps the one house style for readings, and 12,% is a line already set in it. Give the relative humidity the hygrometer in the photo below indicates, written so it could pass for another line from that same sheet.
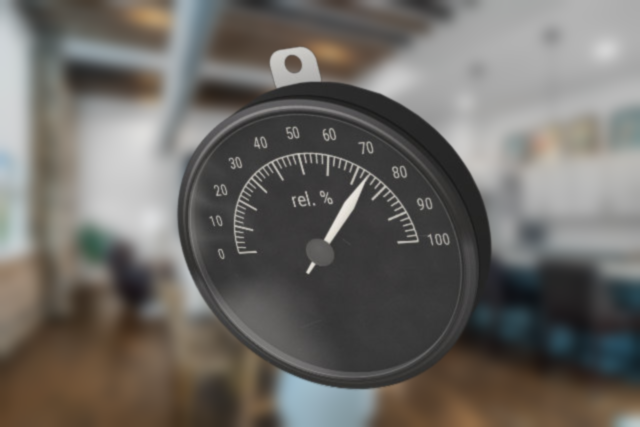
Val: 74,%
